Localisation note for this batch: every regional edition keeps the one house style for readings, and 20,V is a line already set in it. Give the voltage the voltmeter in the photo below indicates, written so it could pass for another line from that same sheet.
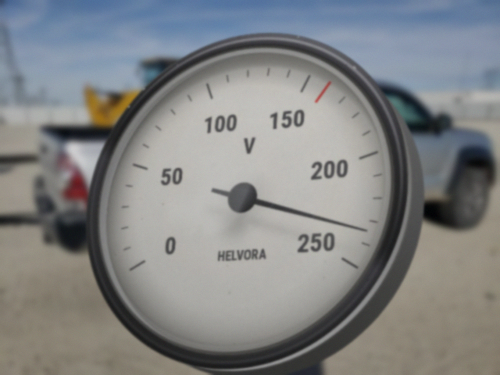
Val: 235,V
